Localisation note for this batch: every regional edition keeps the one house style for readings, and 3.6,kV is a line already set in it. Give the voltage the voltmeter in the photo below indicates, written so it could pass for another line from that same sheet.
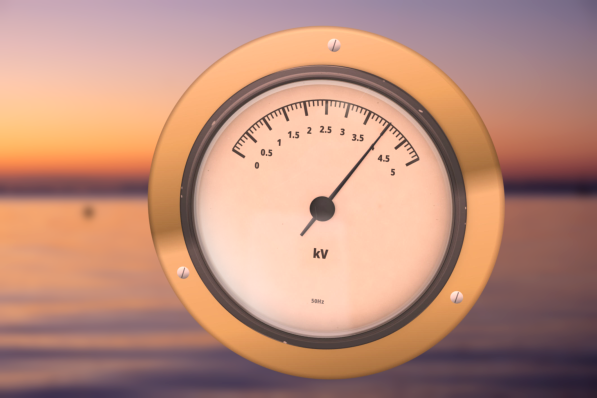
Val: 4,kV
